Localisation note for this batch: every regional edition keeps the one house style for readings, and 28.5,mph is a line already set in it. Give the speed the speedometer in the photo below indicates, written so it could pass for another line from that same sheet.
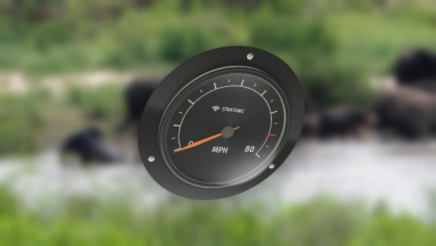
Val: 0,mph
